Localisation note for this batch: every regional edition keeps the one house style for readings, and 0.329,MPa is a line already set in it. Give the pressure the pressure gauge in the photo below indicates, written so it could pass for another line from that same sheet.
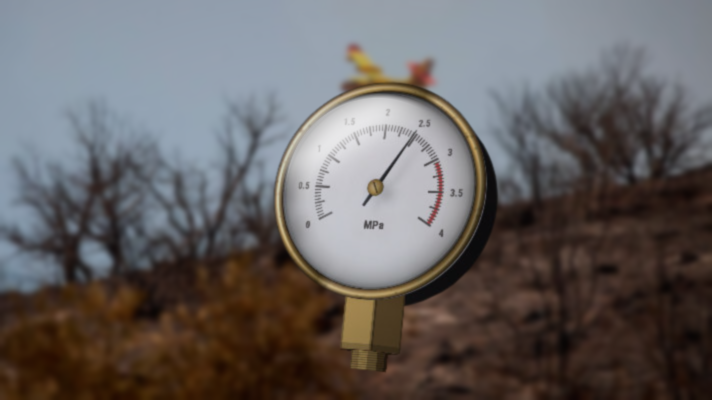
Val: 2.5,MPa
